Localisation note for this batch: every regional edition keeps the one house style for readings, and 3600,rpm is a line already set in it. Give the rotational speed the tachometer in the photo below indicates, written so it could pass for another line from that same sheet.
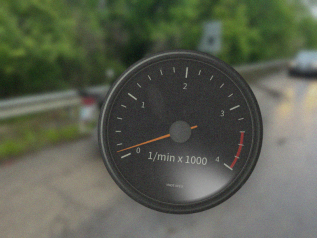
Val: 100,rpm
